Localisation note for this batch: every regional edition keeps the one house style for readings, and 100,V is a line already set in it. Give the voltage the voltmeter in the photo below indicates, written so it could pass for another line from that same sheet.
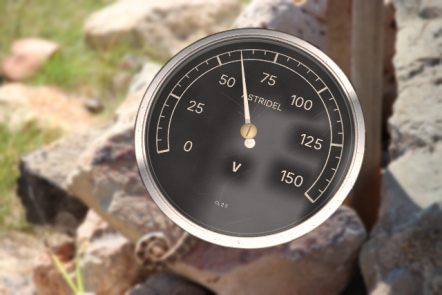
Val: 60,V
